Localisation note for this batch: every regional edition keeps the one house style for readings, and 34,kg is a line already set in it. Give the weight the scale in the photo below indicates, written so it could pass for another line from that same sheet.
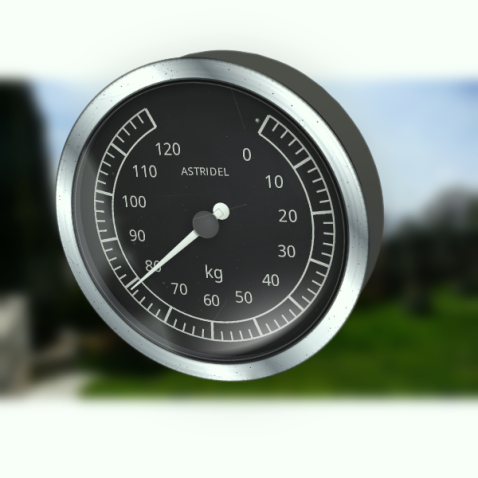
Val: 79,kg
